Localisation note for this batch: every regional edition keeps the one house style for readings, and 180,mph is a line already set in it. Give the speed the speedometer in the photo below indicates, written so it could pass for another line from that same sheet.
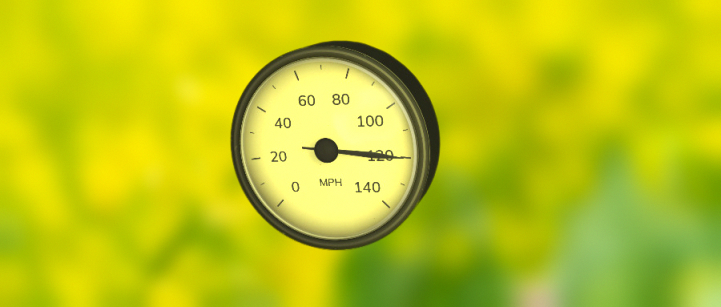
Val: 120,mph
